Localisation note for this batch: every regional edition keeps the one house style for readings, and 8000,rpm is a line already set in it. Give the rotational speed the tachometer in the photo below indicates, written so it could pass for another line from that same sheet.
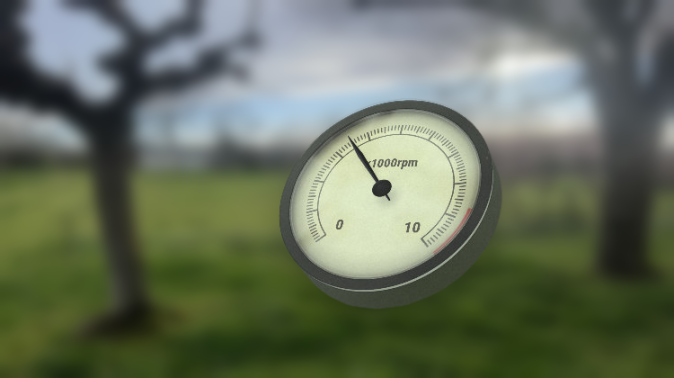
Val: 3500,rpm
